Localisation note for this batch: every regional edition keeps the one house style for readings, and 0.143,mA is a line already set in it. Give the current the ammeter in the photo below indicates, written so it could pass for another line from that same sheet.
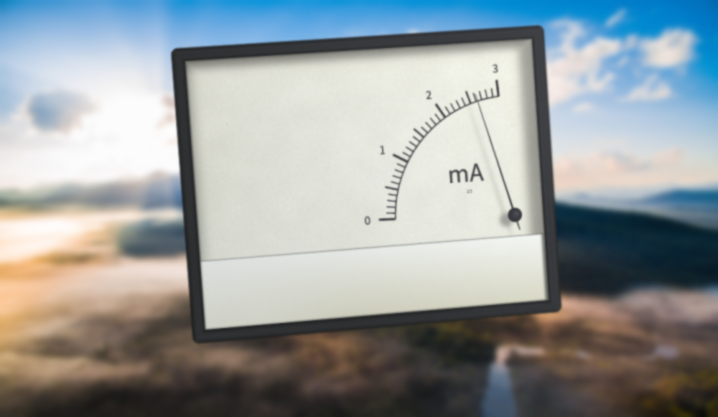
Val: 2.6,mA
